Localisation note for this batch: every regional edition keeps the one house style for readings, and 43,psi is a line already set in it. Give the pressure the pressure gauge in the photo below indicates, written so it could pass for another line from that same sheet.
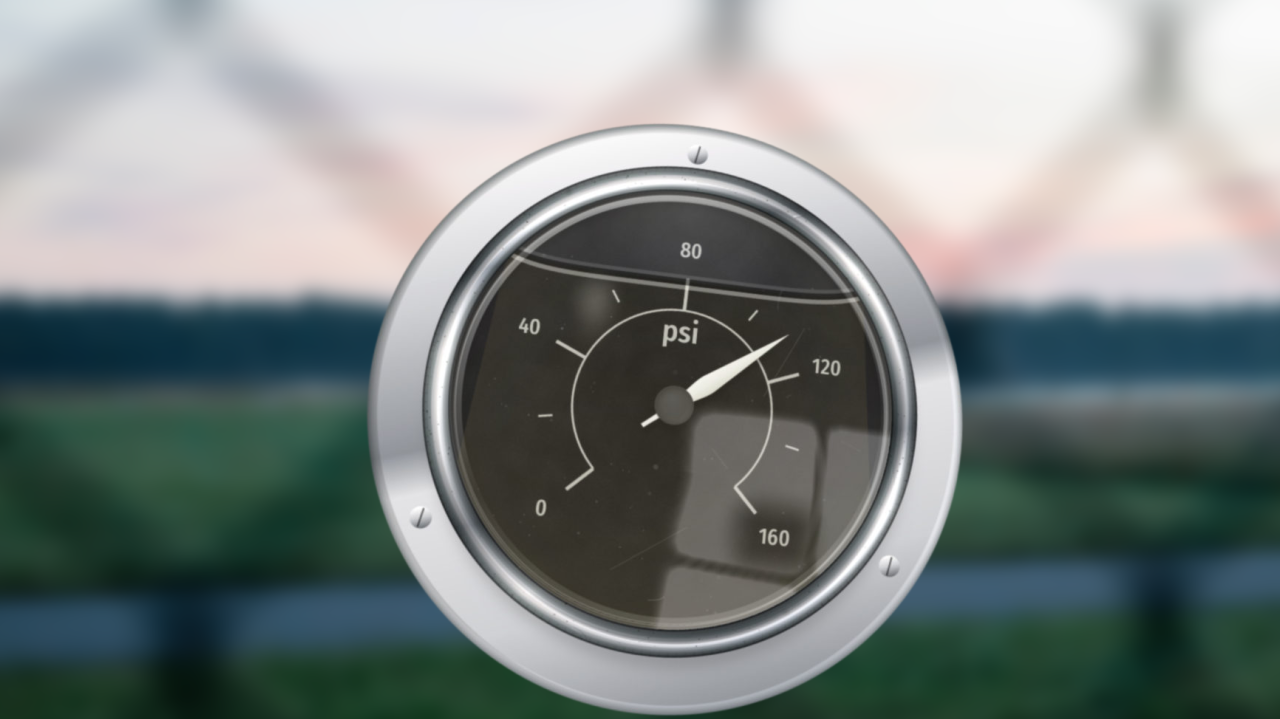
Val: 110,psi
